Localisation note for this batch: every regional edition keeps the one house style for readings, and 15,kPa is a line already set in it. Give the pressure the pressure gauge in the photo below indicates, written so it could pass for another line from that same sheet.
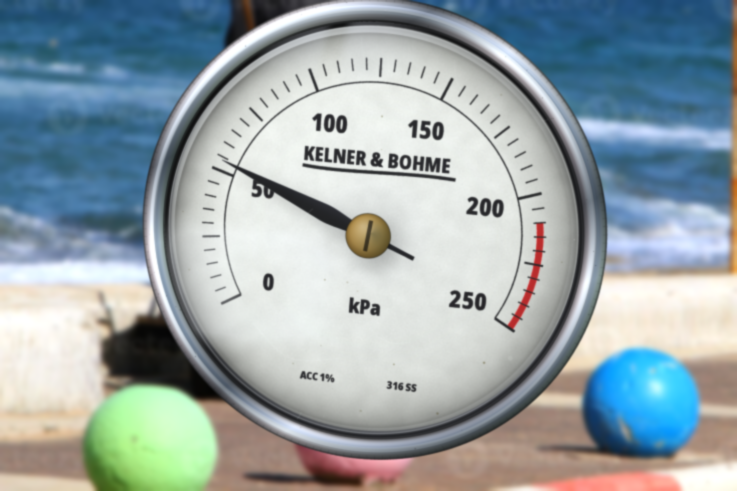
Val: 55,kPa
